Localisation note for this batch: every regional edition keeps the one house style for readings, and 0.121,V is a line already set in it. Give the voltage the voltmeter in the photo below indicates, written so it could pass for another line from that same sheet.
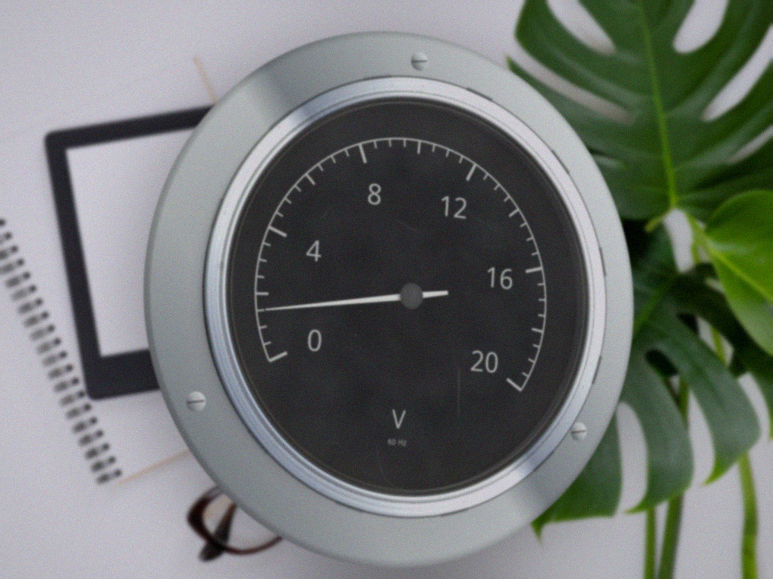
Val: 1.5,V
